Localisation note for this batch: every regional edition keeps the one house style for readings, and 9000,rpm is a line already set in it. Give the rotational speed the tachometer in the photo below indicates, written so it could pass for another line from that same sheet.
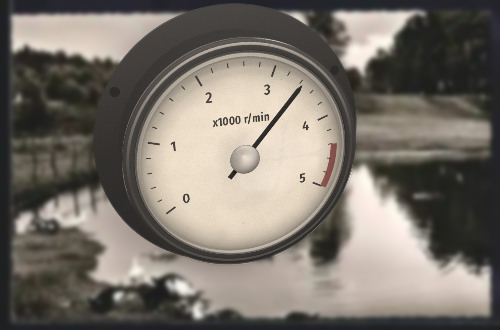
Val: 3400,rpm
